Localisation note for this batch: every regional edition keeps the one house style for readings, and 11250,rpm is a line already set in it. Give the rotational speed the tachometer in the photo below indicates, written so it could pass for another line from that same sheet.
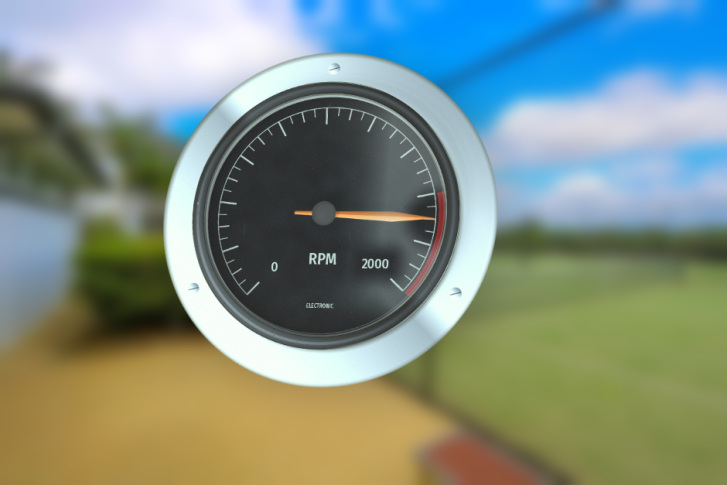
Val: 1700,rpm
